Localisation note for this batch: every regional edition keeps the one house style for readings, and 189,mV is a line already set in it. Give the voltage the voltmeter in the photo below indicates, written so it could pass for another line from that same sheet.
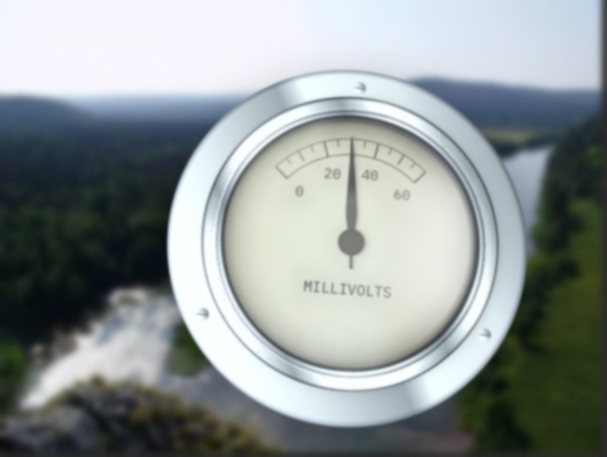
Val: 30,mV
